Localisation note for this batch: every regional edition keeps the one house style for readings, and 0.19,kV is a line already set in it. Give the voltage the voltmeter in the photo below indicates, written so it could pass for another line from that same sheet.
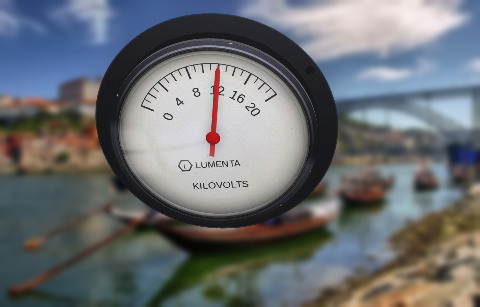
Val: 12,kV
